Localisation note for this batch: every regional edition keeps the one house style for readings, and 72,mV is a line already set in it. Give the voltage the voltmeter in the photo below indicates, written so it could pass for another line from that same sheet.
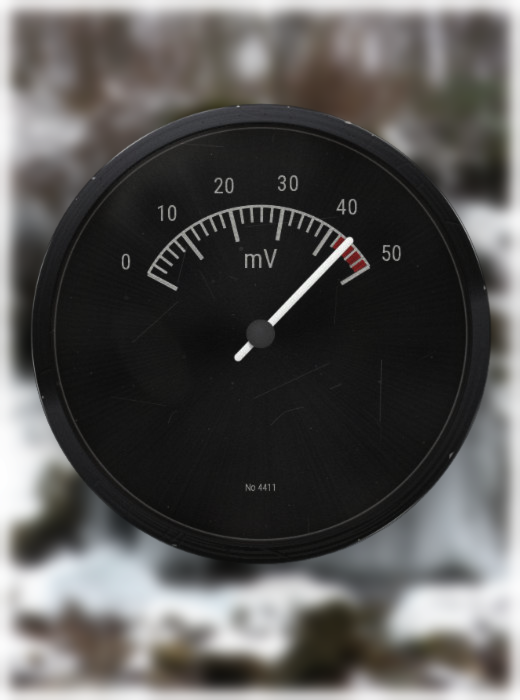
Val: 44,mV
